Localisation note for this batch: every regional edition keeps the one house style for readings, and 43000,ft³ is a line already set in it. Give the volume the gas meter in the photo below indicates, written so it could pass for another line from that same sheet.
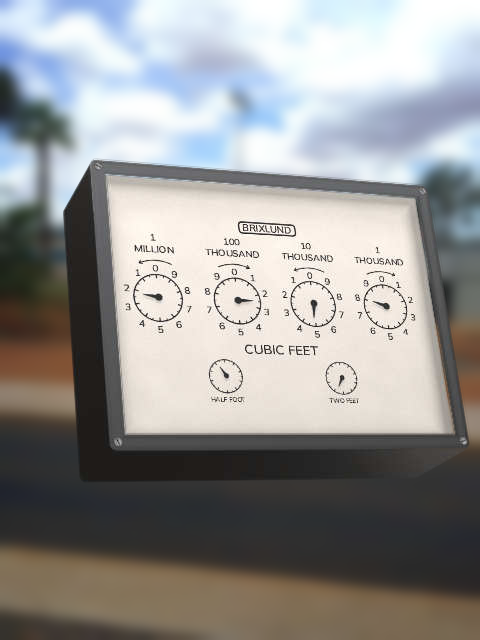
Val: 224800,ft³
